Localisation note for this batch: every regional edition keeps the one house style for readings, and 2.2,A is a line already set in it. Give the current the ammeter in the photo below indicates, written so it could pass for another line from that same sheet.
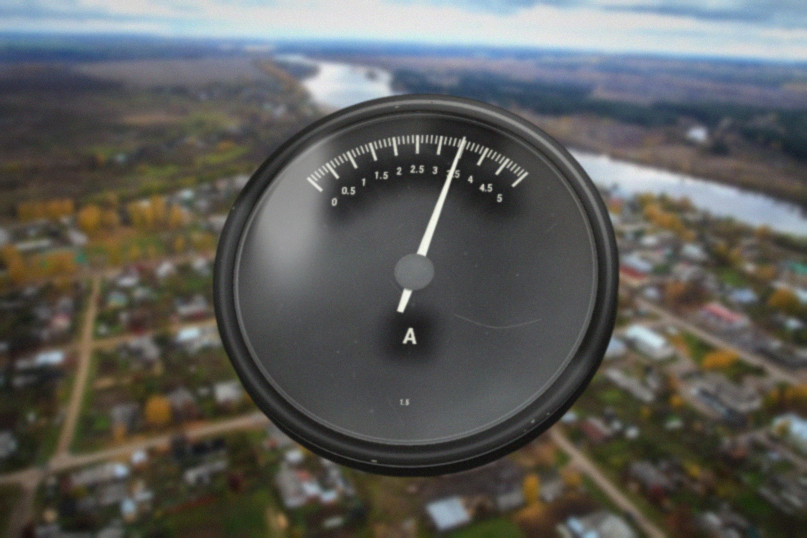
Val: 3.5,A
